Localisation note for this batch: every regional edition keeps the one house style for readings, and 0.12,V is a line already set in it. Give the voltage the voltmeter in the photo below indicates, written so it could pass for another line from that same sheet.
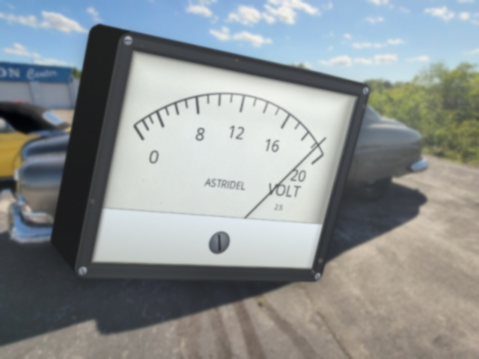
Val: 19,V
